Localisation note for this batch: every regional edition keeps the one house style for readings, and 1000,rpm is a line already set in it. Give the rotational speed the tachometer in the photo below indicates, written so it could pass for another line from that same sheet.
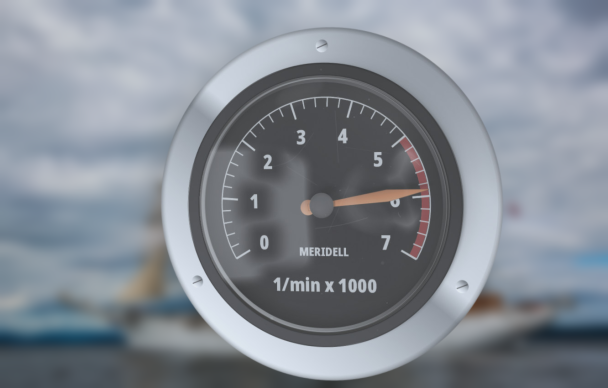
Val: 5900,rpm
